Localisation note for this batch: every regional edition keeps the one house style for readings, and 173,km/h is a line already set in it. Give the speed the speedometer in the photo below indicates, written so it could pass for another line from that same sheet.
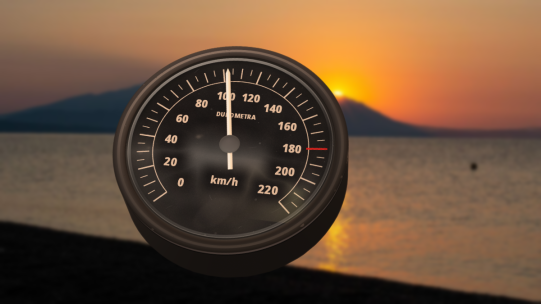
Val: 102.5,km/h
